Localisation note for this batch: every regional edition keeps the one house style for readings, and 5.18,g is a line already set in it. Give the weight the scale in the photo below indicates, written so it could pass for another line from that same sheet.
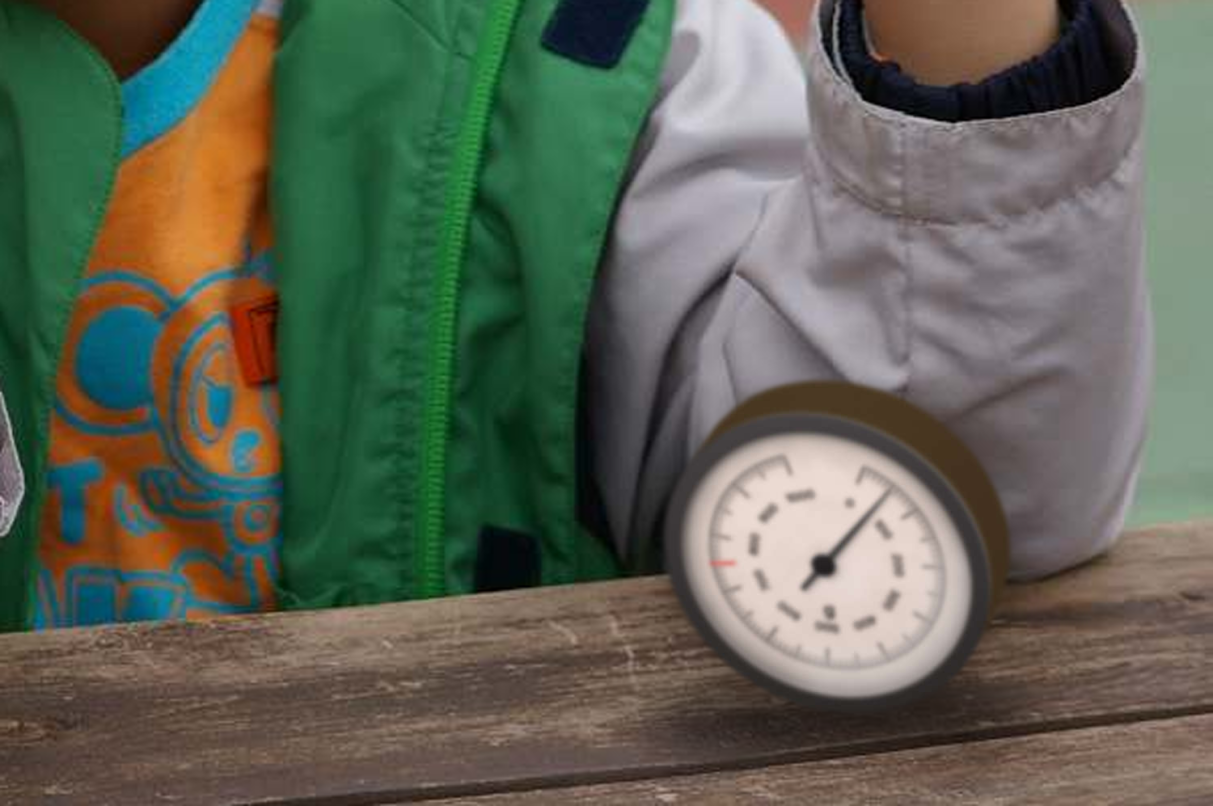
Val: 50,g
